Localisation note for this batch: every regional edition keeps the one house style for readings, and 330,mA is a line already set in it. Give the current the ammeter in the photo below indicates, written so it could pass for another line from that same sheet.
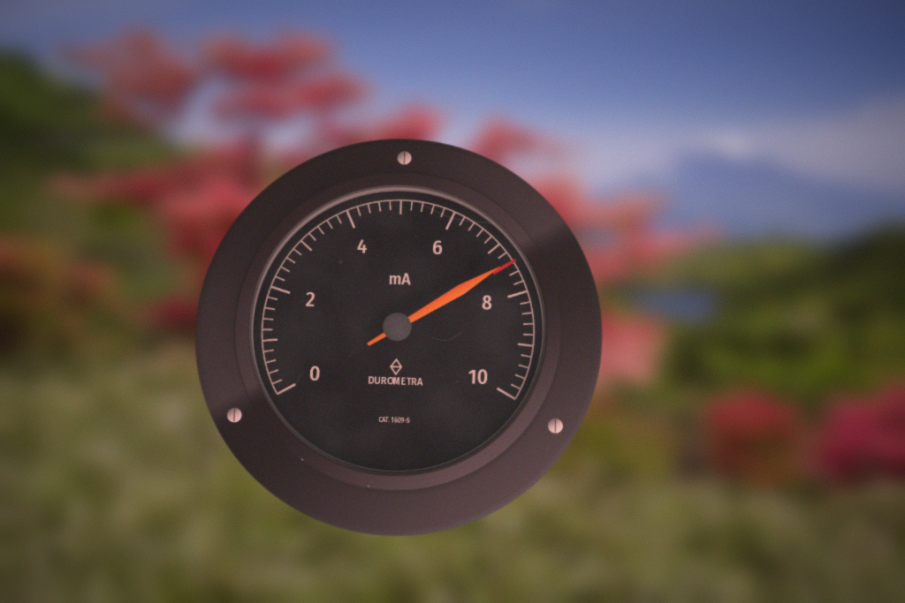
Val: 7.4,mA
